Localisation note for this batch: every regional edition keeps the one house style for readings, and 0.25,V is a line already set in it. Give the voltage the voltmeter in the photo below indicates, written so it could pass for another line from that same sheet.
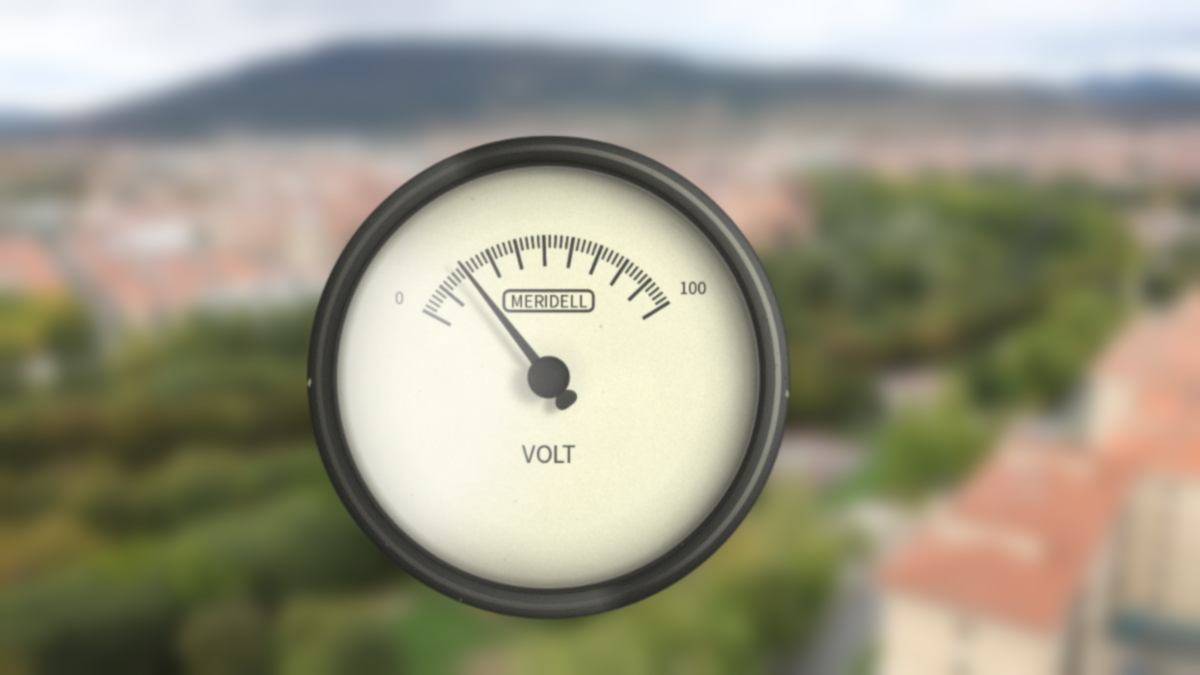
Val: 20,V
